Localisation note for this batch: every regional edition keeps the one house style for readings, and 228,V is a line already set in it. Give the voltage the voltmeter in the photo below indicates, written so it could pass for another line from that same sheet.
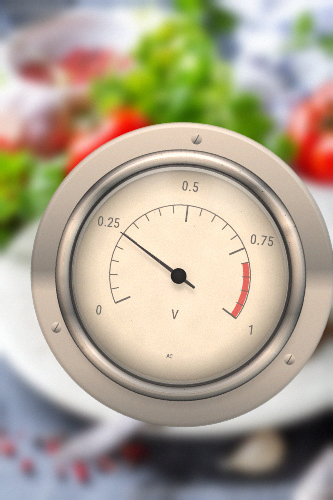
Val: 0.25,V
